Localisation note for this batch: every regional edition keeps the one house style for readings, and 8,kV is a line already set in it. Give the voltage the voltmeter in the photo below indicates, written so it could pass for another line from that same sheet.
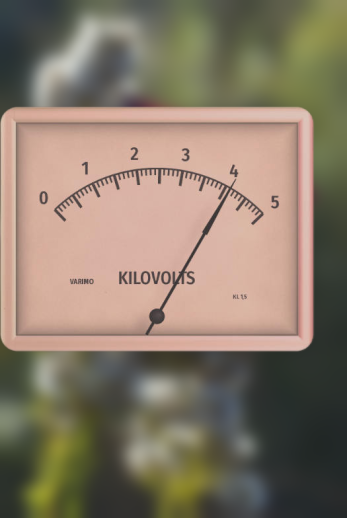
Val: 4.1,kV
